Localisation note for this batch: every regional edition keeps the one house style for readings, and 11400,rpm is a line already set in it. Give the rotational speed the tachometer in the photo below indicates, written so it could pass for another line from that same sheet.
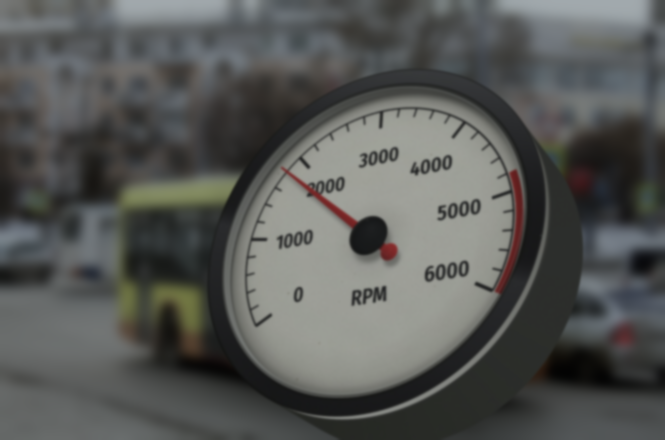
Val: 1800,rpm
